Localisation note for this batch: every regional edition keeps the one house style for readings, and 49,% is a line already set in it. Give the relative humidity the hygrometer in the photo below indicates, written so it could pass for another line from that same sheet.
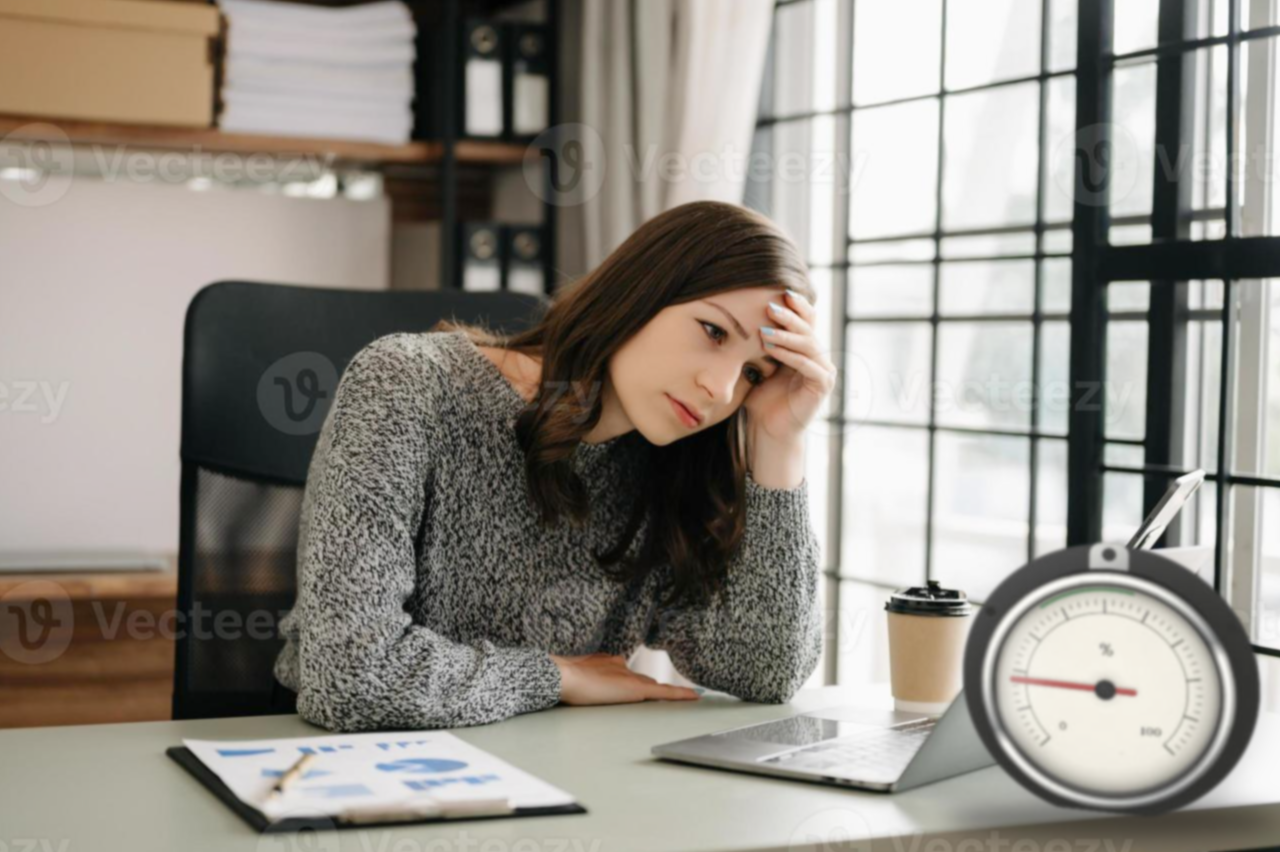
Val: 18,%
